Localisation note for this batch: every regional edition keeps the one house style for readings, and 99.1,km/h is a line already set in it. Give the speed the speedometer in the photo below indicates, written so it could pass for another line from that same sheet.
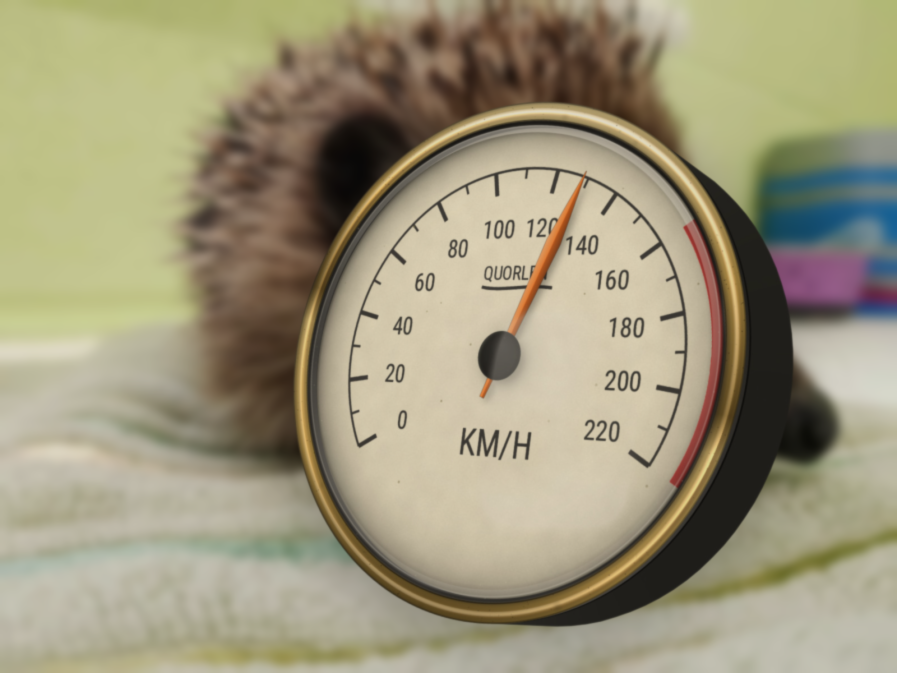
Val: 130,km/h
